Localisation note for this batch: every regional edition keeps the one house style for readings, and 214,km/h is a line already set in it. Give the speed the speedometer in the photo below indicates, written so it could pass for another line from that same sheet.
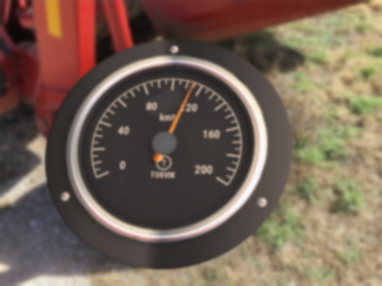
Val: 115,km/h
